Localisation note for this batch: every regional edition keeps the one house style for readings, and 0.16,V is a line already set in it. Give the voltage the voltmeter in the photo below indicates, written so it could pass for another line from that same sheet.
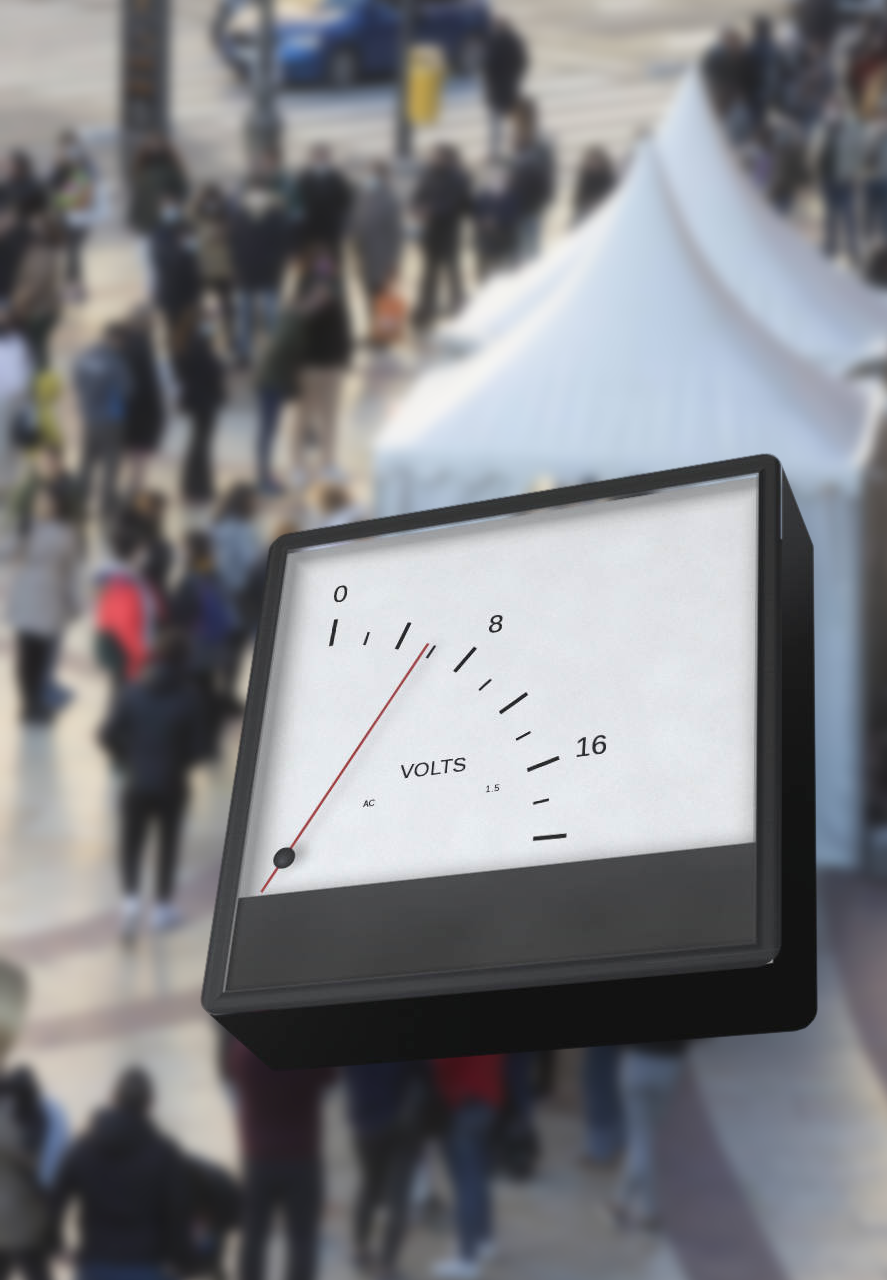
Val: 6,V
